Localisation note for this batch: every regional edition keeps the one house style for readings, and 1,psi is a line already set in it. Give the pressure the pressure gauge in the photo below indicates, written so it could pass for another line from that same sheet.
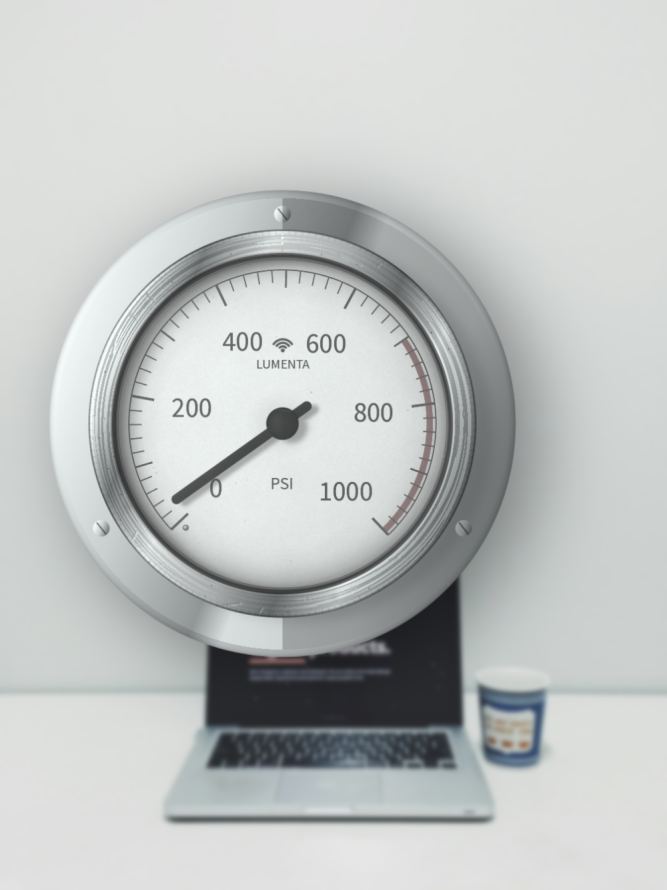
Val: 30,psi
